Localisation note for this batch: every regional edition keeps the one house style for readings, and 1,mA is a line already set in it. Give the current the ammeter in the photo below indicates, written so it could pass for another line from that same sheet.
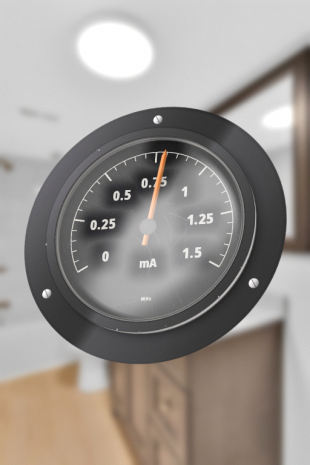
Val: 0.8,mA
